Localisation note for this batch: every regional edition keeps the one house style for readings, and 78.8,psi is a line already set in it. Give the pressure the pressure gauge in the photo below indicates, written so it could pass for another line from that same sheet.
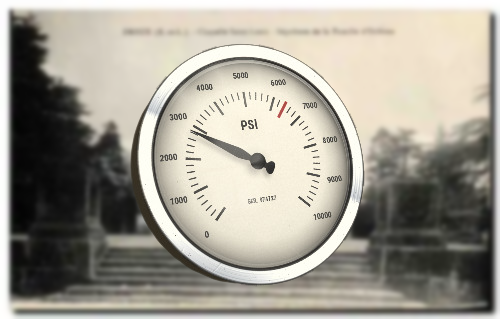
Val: 2800,psi
